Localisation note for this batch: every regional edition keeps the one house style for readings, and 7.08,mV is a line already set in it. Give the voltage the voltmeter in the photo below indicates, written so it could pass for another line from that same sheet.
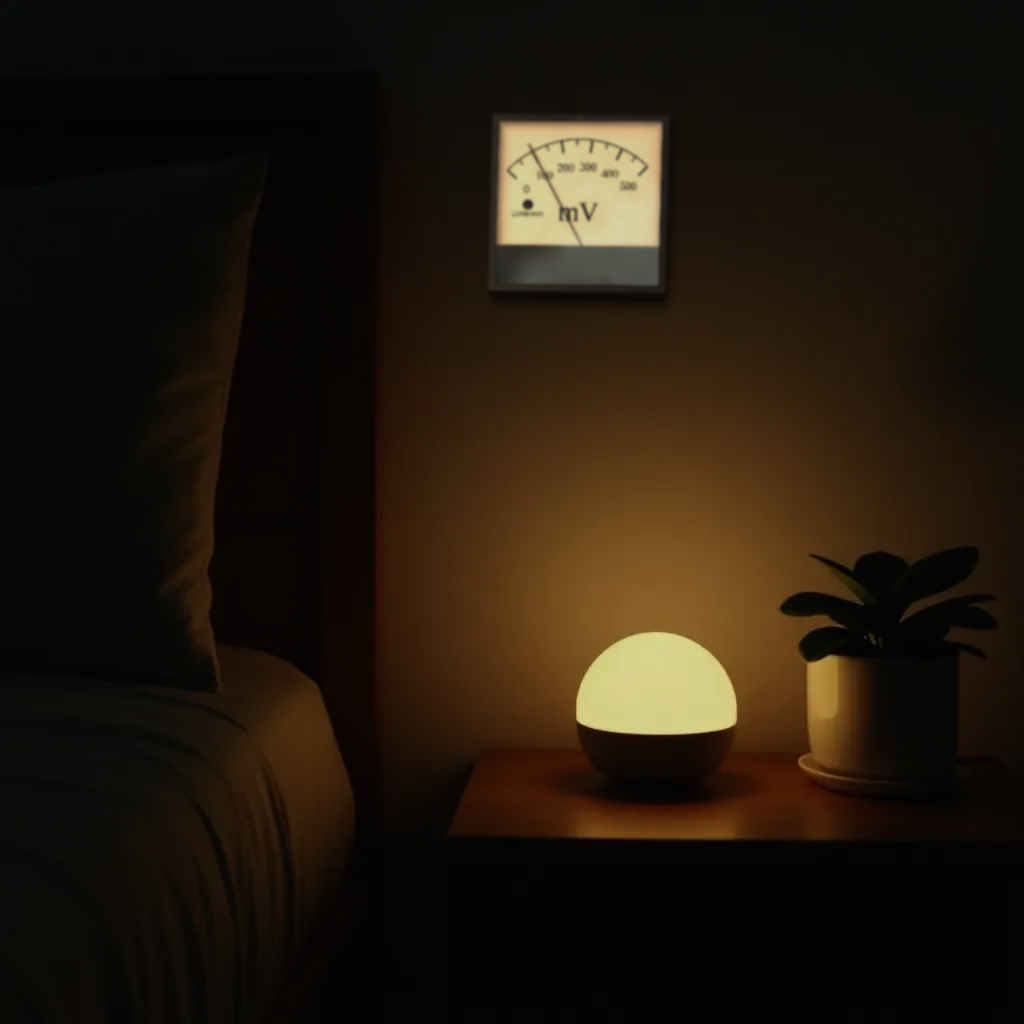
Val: 100,mV
